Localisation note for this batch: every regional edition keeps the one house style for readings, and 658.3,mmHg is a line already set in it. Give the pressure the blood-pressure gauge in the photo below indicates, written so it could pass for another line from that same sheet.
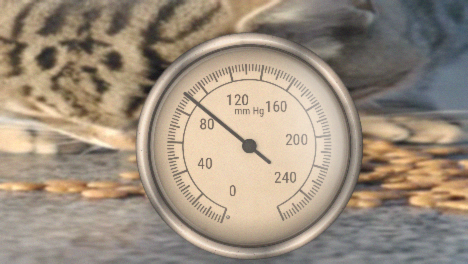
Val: 90,mmHg
